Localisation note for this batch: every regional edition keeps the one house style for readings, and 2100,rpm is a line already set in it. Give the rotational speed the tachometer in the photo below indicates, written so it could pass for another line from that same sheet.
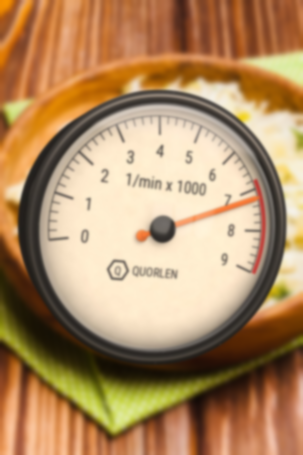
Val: 7200,rpm
